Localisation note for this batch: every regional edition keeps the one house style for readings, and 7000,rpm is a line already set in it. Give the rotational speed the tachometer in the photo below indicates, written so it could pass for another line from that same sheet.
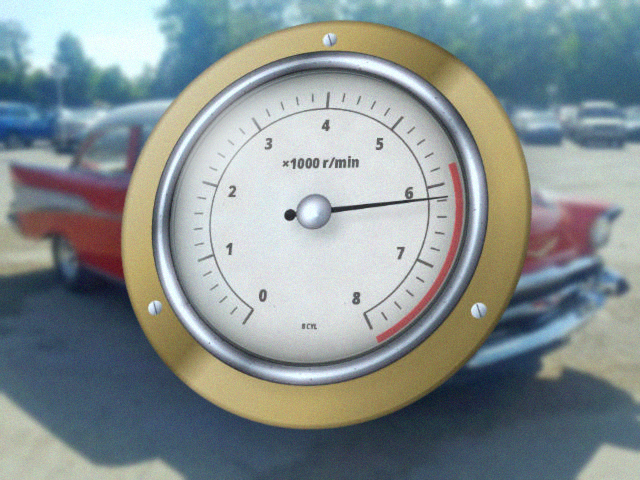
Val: 6200,rpm
